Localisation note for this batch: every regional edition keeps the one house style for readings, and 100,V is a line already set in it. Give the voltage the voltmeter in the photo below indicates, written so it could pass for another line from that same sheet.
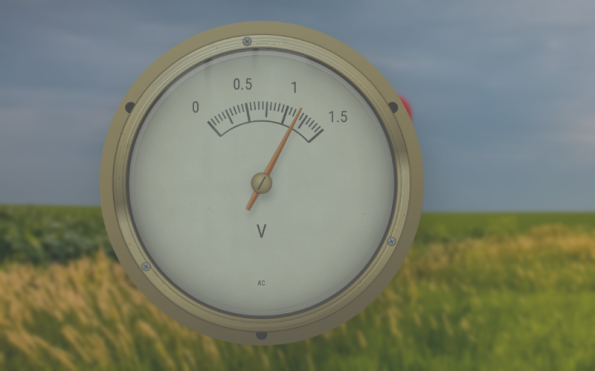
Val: 1.15,V
